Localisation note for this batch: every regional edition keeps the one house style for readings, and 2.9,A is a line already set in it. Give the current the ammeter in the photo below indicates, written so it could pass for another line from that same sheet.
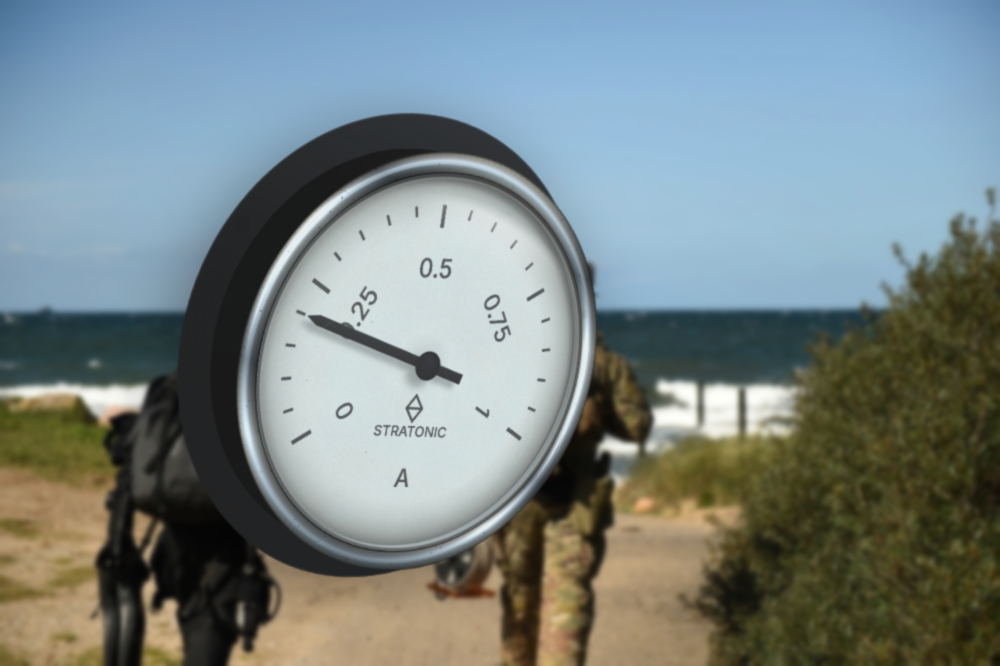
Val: 0.2,A
